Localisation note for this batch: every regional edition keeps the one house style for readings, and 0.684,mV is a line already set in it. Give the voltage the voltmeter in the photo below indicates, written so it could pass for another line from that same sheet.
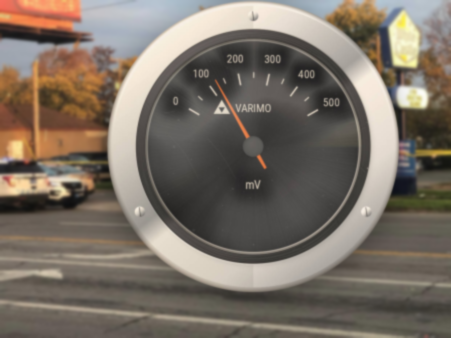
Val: 125,mV
